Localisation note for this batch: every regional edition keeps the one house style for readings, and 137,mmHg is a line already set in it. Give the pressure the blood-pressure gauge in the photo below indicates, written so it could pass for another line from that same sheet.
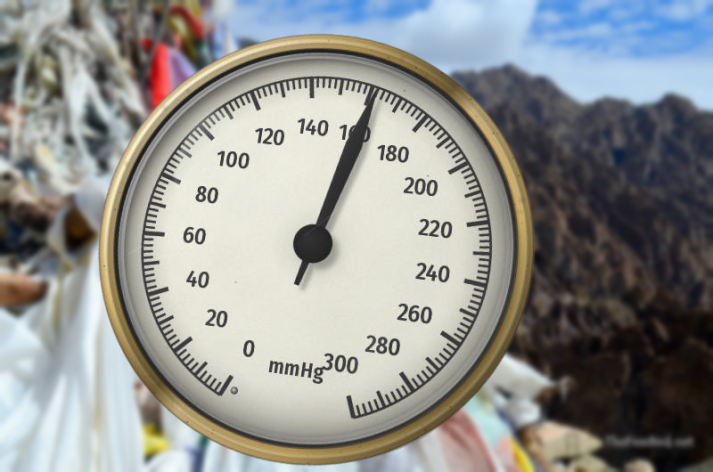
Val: 162,mmHg
